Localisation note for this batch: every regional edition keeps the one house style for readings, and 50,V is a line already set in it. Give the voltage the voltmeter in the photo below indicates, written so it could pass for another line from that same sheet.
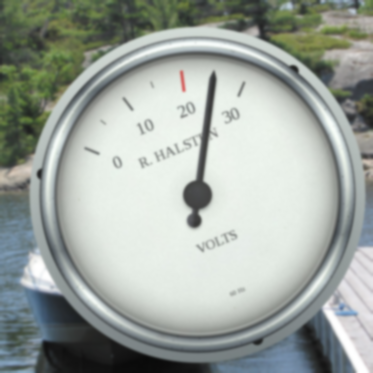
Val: 25,V
